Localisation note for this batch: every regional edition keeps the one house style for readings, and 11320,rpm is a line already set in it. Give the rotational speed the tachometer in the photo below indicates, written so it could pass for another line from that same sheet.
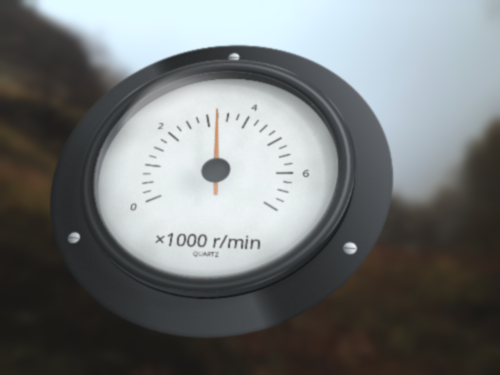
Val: 3250,rpm
